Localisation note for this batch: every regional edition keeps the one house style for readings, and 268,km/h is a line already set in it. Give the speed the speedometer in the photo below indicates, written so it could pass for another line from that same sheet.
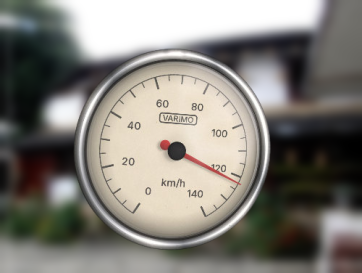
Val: 122.5,km/h
